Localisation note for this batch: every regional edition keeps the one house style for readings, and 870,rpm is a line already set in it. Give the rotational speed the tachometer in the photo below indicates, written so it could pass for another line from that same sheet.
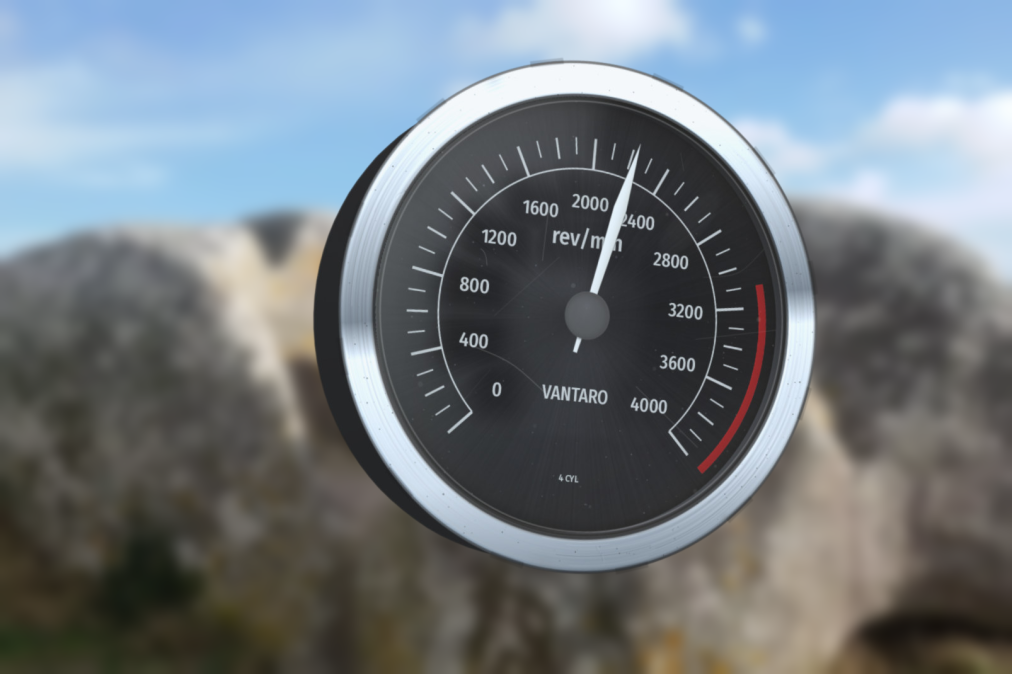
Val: 2200,rpm
